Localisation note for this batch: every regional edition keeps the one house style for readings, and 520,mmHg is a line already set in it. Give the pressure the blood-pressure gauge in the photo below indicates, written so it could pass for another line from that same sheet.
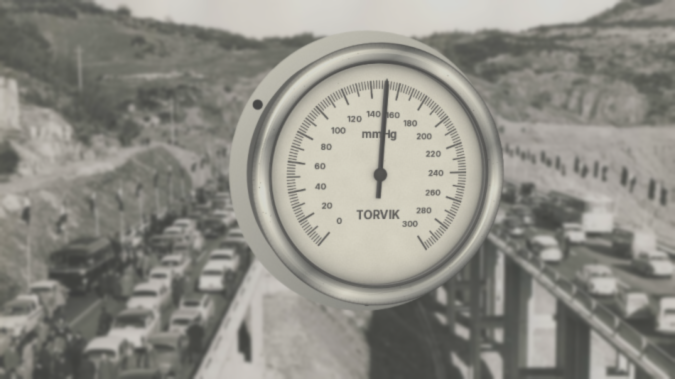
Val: 150,mmHg
